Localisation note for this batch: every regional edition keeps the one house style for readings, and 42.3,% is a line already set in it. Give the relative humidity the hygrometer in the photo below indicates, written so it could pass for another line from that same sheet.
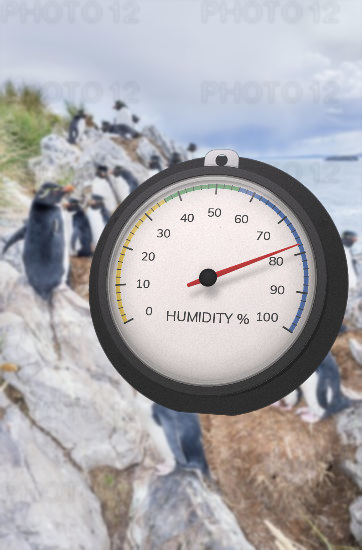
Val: 78,%
